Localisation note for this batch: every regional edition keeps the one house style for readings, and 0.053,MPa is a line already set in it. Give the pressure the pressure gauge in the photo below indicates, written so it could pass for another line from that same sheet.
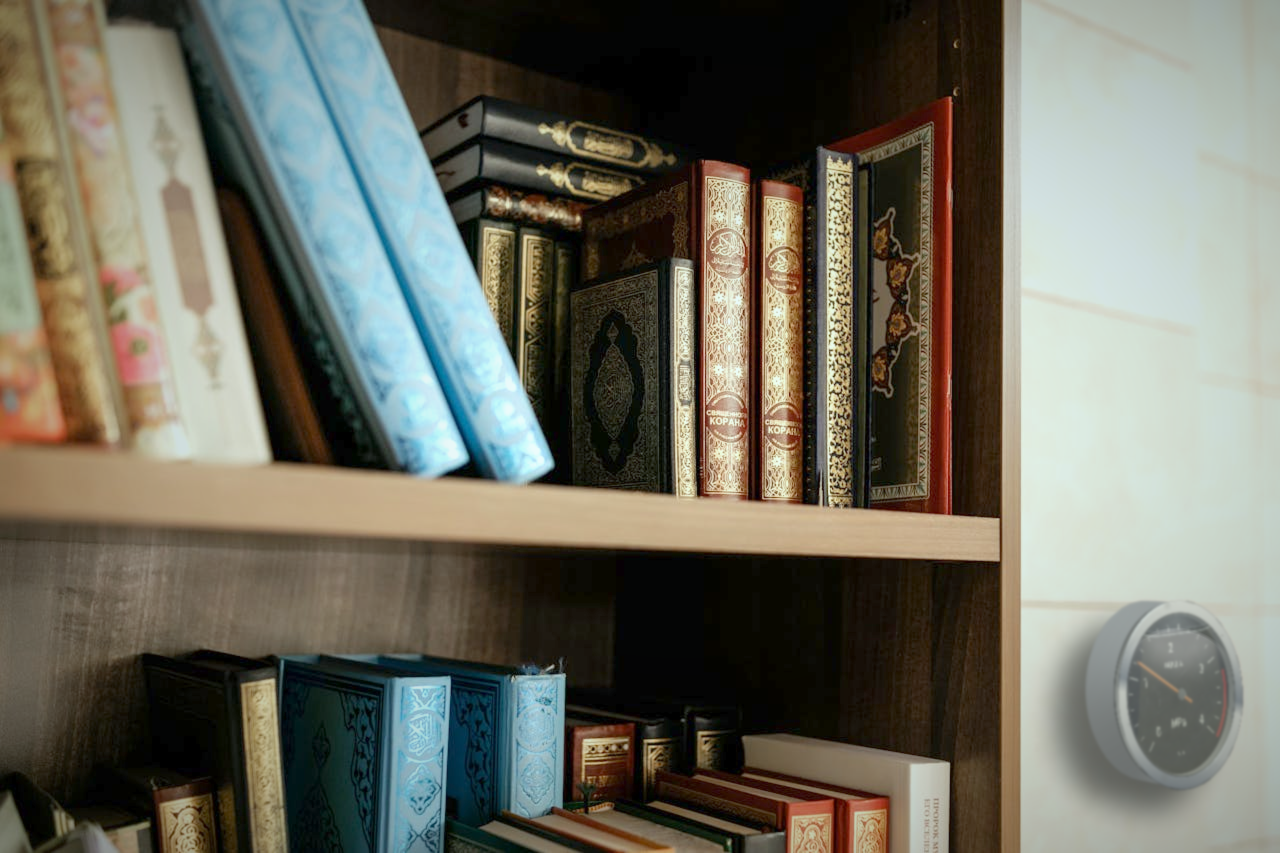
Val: 1.2,MPa
